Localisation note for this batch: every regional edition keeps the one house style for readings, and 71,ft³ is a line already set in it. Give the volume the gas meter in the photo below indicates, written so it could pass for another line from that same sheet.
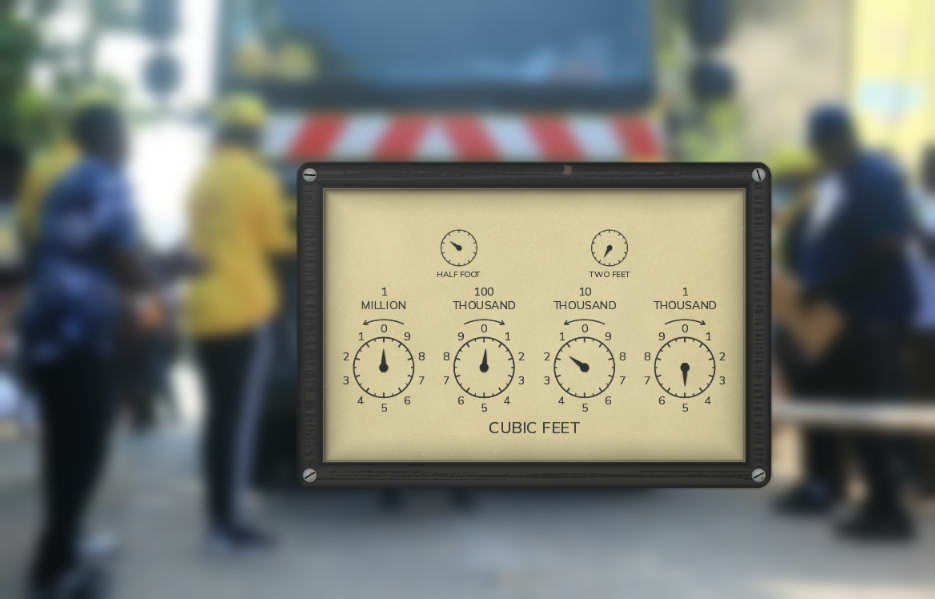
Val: 1500,ft³
